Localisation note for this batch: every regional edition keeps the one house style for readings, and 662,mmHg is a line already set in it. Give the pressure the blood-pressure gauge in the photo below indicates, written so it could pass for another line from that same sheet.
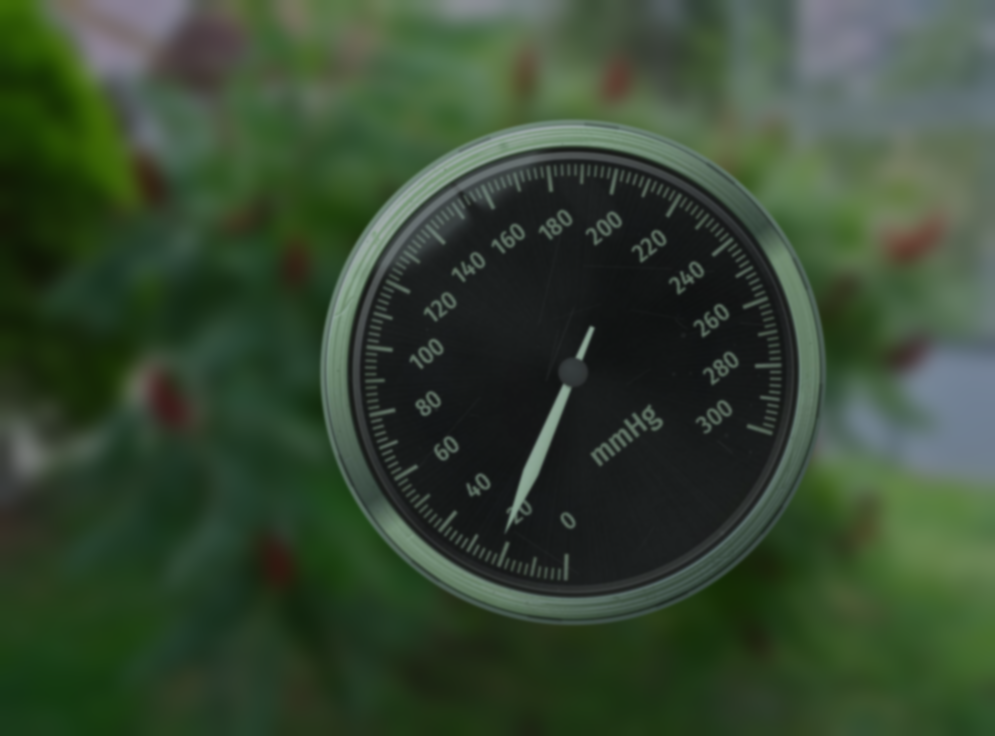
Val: 22,mmHg
